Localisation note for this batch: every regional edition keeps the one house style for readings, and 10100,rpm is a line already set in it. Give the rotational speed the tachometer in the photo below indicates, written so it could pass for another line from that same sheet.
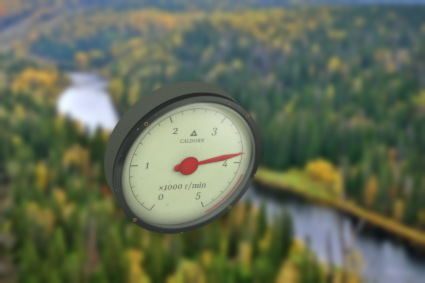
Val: 3800,rpm
